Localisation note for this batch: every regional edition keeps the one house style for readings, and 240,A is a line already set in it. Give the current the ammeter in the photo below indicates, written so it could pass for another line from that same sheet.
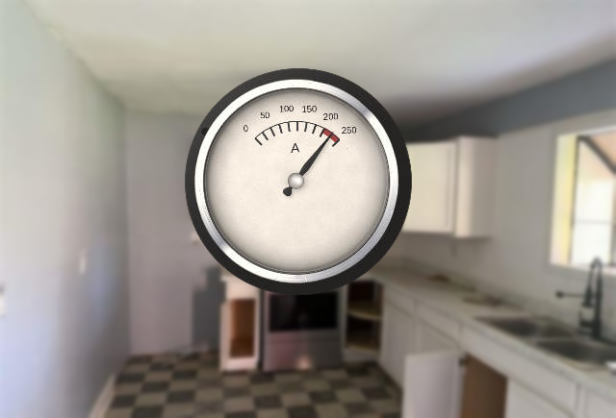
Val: 225,A
